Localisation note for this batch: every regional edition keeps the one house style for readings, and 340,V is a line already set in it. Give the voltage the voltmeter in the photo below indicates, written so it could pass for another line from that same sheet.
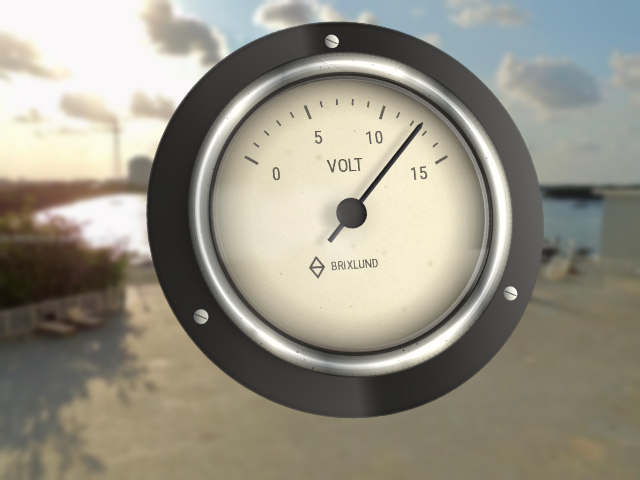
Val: 12.5,V
